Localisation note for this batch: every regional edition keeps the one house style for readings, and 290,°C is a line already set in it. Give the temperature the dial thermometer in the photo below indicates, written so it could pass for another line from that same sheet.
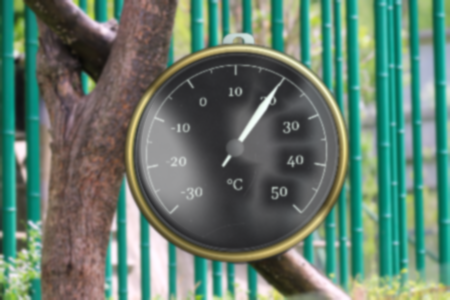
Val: 20,°C
